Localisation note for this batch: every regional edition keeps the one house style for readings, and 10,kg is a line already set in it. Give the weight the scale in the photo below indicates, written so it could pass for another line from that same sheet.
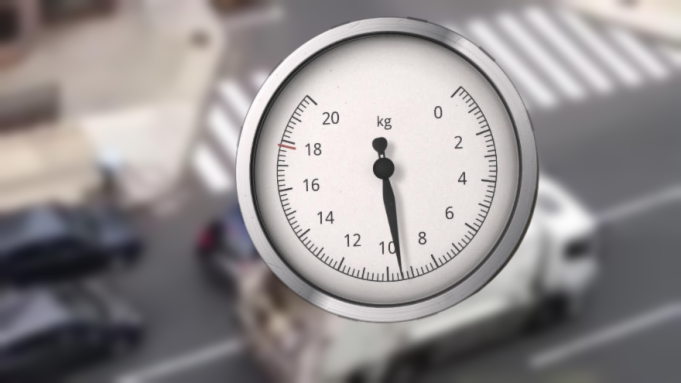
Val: 9.4,kg
